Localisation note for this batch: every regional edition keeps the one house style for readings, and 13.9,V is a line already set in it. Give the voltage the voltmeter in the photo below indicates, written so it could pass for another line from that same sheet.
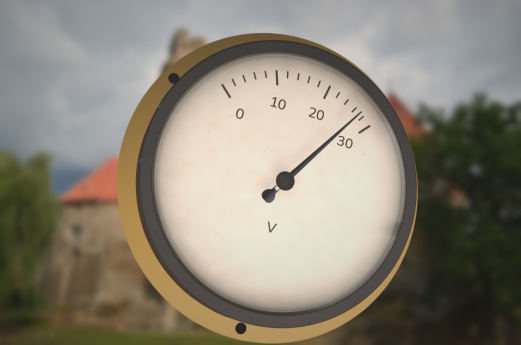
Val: 27,V
